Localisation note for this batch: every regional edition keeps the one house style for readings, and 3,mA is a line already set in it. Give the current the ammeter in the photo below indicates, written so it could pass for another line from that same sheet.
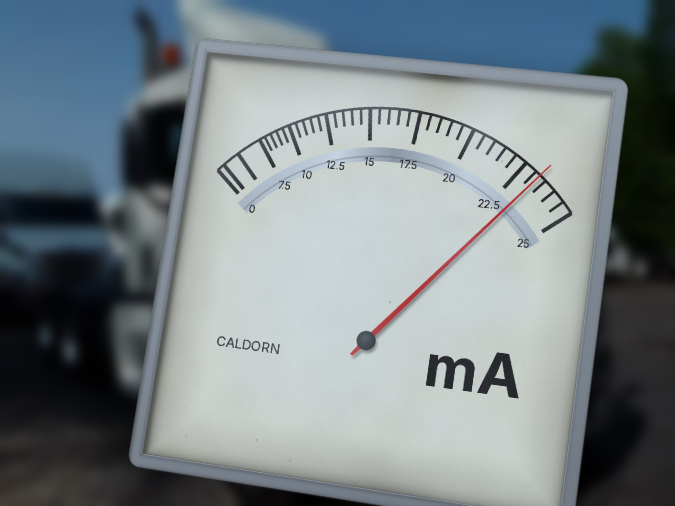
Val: 23.25,mA
